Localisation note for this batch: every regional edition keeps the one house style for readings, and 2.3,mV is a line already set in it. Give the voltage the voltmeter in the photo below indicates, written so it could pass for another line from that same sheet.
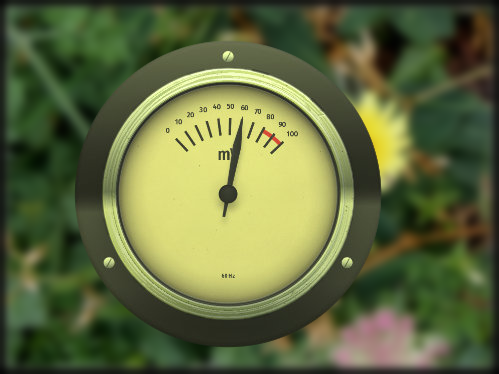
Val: 60,mV
